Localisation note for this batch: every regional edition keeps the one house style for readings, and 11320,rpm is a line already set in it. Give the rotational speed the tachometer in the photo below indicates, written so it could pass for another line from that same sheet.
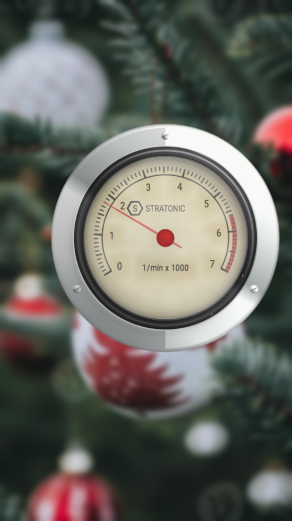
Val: 1800,rpm
